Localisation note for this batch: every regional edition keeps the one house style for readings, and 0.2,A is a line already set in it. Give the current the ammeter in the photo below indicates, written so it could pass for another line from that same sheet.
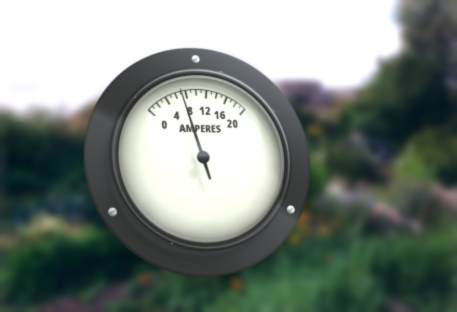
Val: 7,A
